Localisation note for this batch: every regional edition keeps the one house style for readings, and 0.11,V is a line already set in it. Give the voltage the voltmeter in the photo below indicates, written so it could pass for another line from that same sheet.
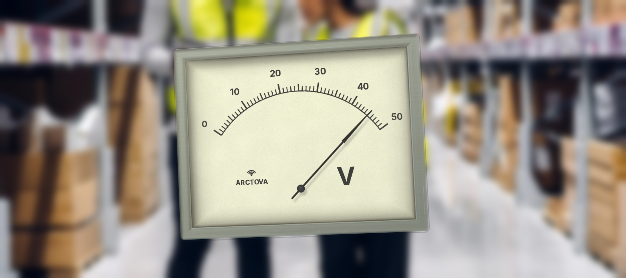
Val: 45,V
